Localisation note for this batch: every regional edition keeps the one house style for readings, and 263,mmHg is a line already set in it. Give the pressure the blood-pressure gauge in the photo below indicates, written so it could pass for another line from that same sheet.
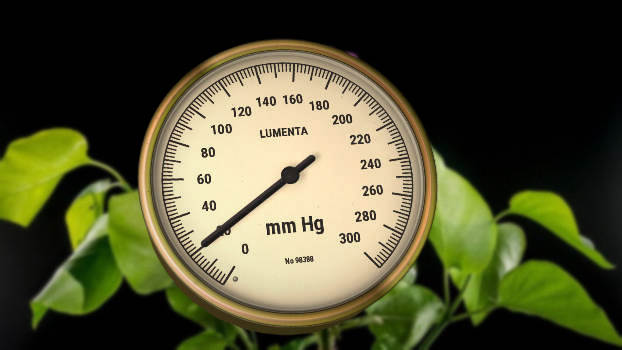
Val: 20,mmHg
